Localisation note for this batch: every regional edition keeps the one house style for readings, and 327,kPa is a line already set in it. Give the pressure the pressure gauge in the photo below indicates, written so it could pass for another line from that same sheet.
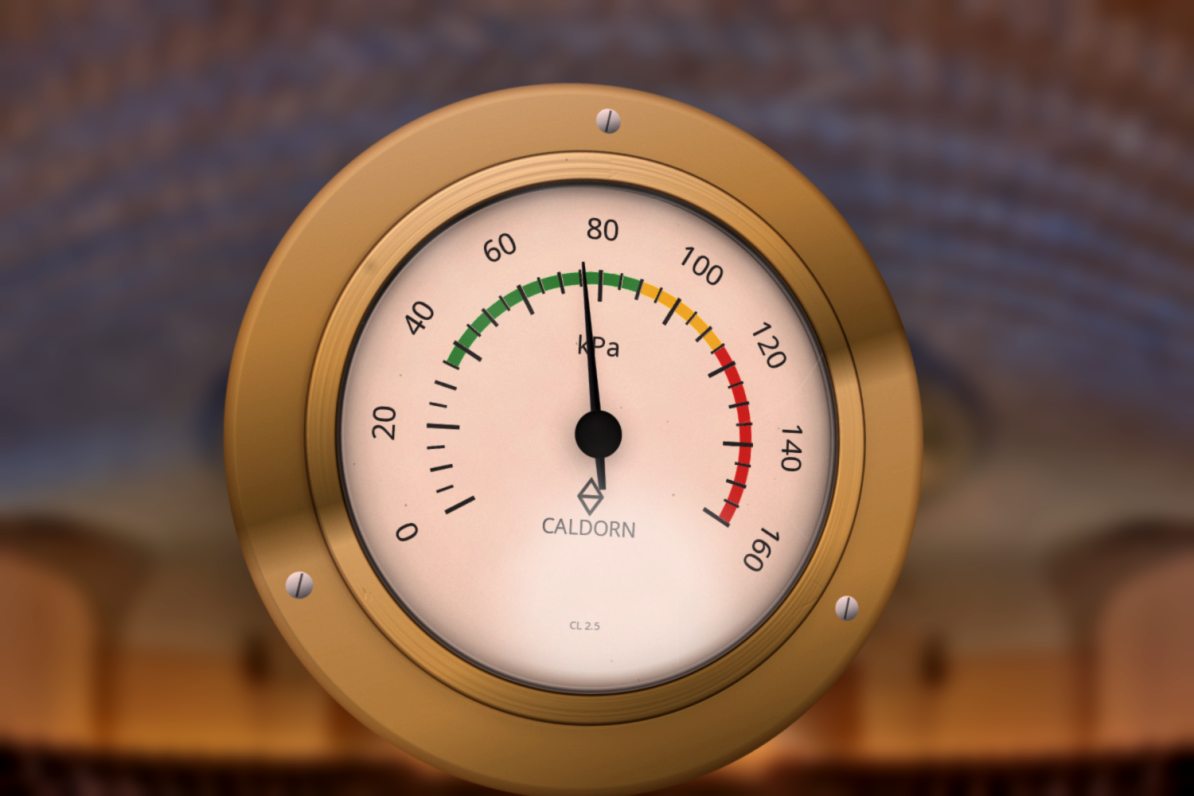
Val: 75,kPa
